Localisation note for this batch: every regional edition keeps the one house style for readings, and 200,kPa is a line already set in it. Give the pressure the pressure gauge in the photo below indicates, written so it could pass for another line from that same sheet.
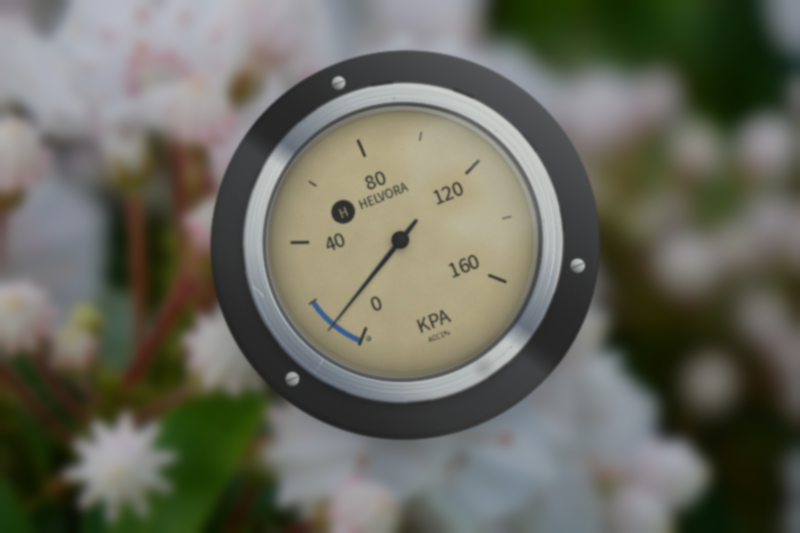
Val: 10,kPa
